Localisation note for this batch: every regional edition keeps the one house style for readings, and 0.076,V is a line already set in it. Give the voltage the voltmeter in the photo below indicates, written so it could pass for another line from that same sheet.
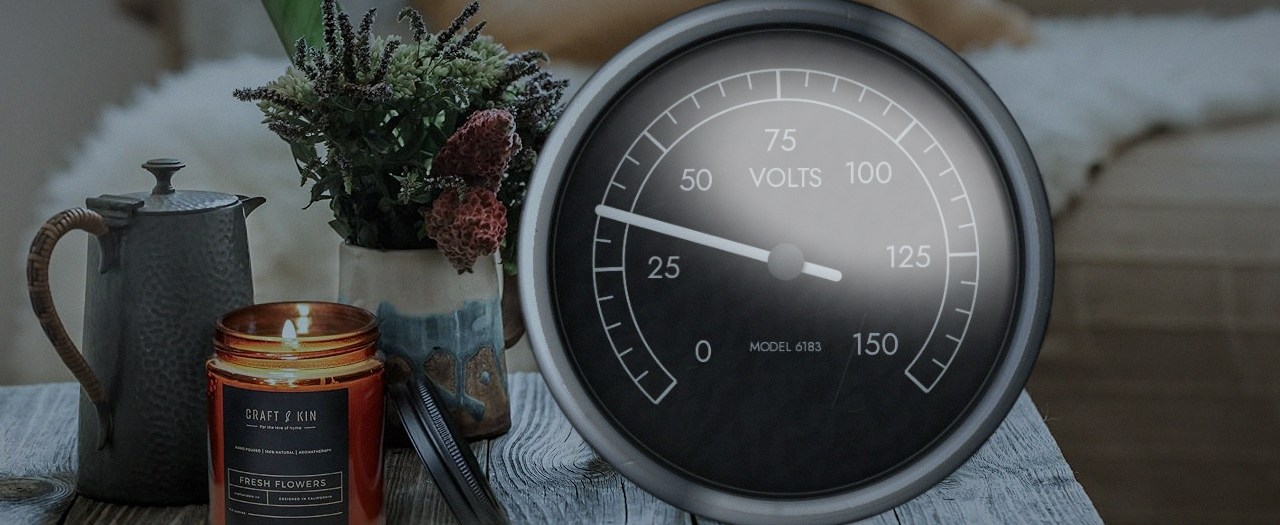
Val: 35,V
